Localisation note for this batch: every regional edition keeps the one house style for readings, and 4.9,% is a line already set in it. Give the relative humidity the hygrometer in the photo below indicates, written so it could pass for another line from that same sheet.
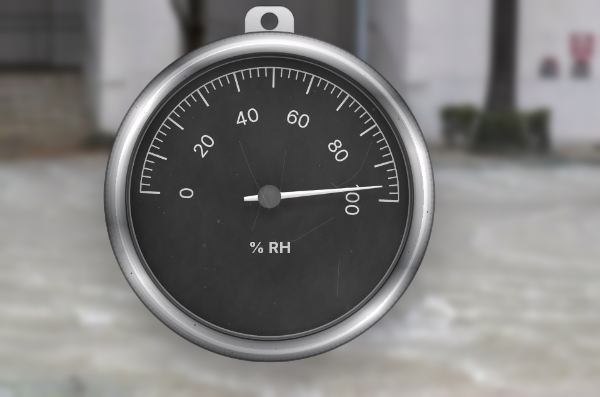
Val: 96,%
